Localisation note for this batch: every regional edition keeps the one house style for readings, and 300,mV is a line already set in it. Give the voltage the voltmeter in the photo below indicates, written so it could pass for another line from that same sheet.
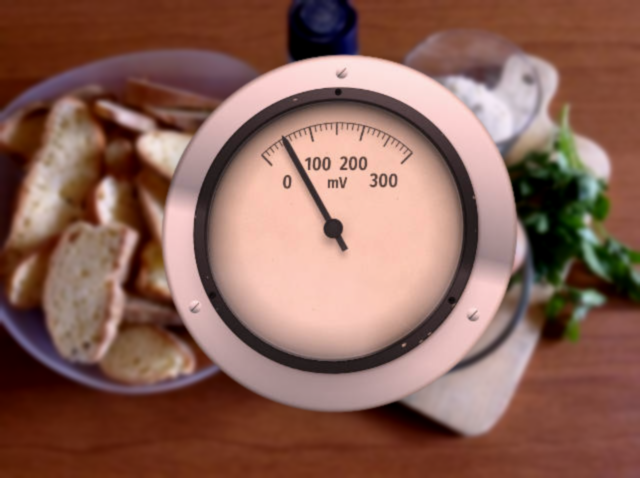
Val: 50,mV
